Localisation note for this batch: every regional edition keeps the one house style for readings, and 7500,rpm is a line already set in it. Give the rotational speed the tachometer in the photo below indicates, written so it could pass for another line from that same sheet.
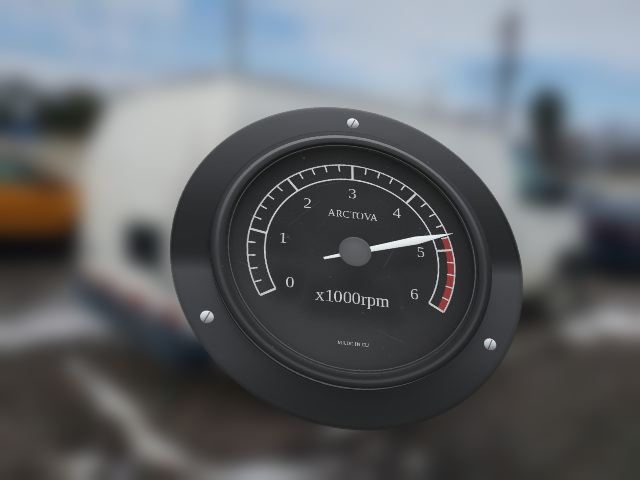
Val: 4800,rpm
